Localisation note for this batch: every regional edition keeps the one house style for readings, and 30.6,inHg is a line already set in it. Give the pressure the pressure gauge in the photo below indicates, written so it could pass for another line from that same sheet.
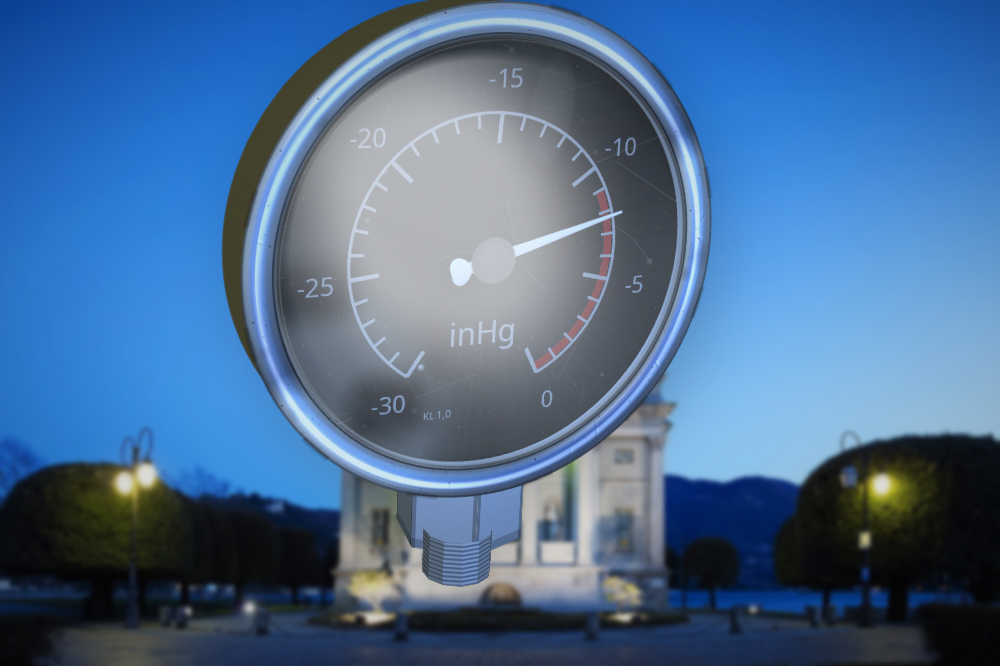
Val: -8,inHg
